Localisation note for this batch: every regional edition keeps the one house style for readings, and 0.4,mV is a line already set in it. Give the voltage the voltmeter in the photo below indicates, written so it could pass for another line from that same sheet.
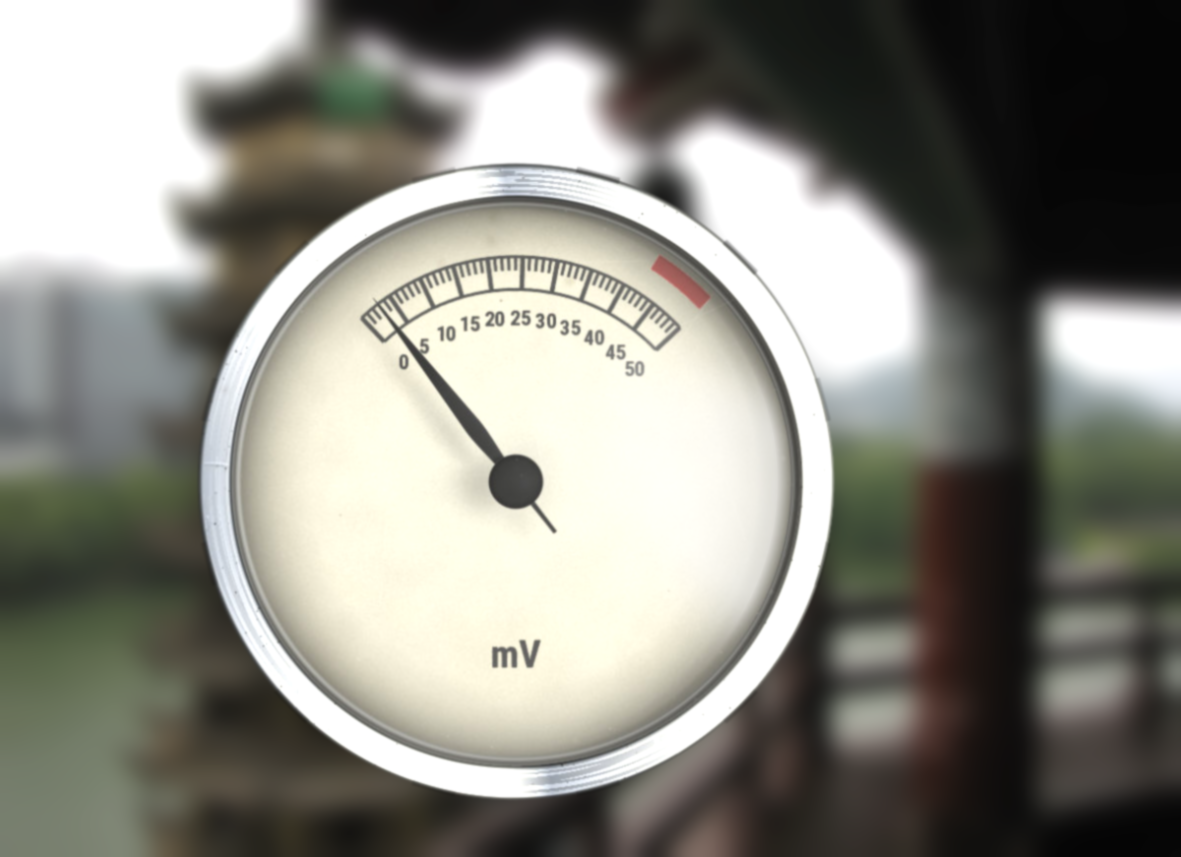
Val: 3,mV
